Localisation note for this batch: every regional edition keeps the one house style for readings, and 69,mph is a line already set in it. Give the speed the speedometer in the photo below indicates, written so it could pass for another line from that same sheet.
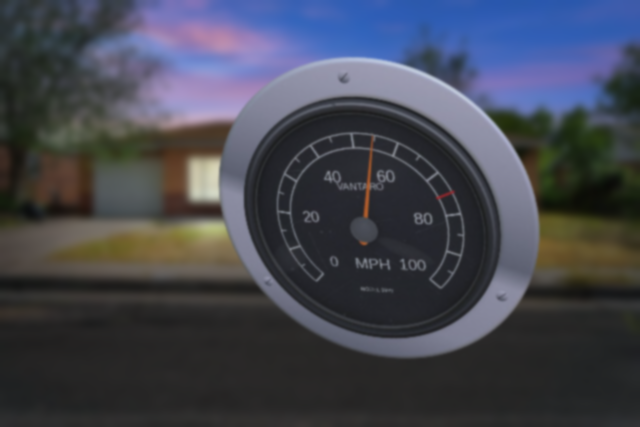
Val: 55,mph
